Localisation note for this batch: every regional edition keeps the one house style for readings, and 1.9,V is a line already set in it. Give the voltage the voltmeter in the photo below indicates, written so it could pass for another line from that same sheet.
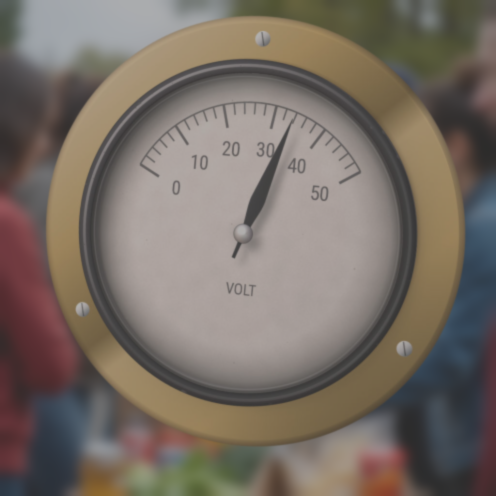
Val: 34,V
